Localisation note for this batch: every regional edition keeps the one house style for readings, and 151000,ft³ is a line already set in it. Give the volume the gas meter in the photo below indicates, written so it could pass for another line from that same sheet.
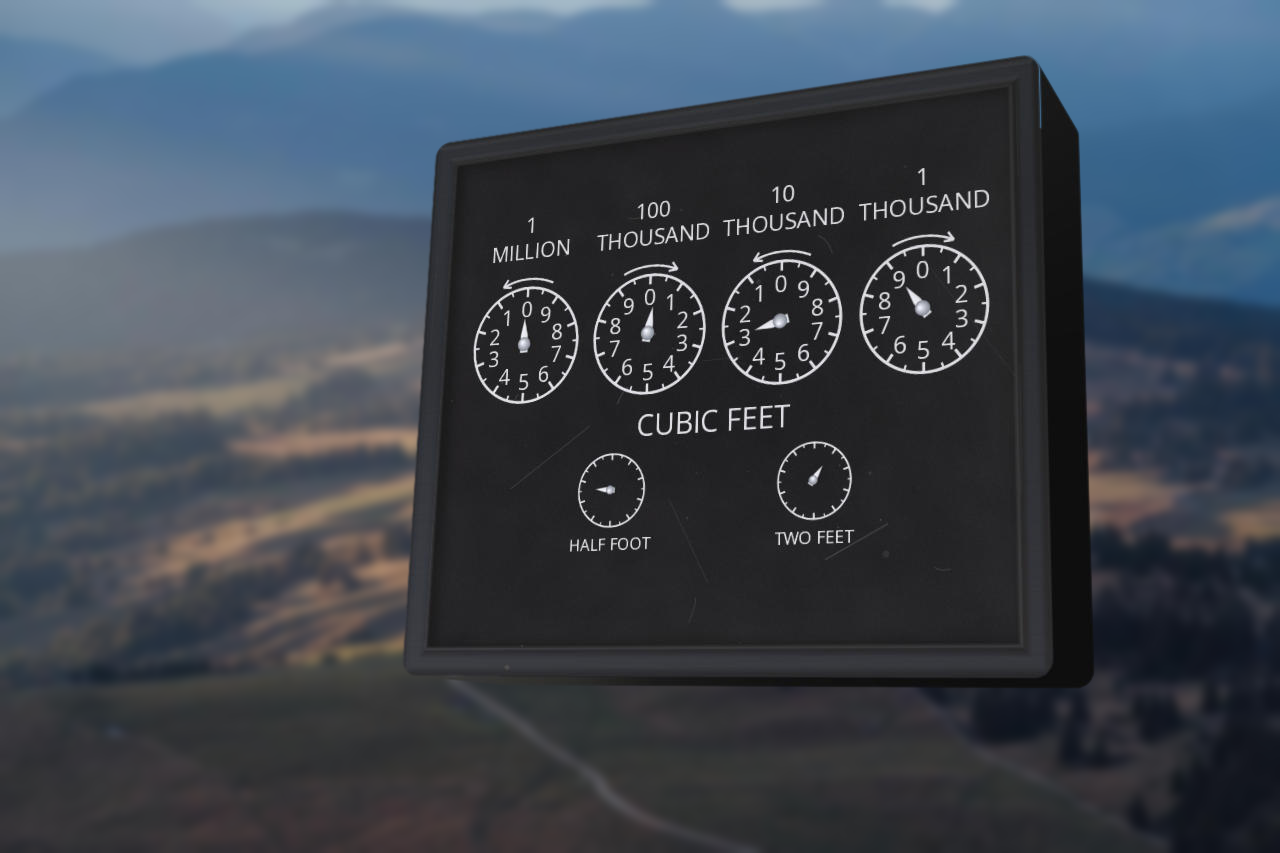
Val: 2900,ft³
